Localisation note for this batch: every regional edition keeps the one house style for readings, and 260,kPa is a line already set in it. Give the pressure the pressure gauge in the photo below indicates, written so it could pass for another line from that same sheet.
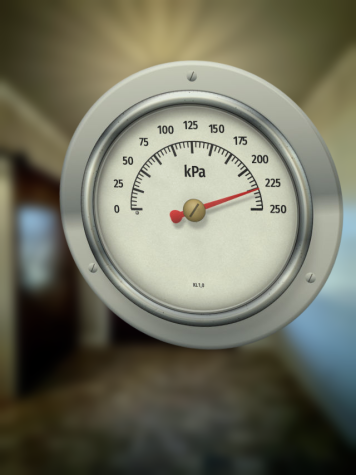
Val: 225,kPa
